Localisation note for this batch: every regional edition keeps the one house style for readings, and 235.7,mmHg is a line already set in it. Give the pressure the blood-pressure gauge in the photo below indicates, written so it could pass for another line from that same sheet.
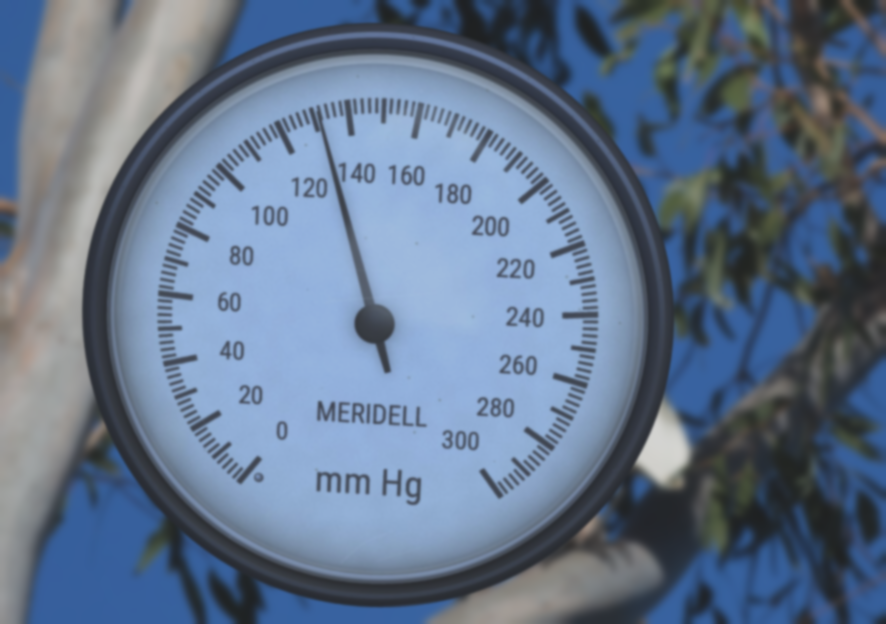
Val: 132,mmHg
